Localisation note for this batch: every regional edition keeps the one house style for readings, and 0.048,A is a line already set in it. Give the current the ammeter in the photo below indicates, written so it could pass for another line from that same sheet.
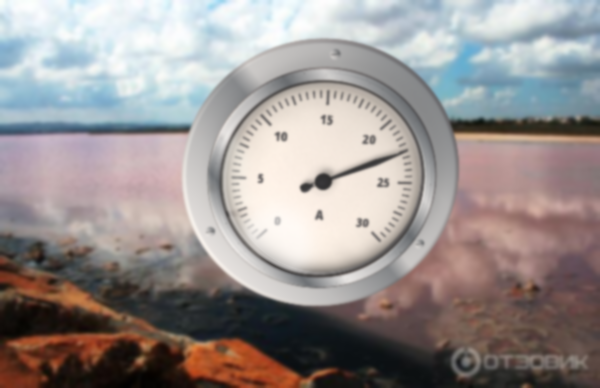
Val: 22.5,A
